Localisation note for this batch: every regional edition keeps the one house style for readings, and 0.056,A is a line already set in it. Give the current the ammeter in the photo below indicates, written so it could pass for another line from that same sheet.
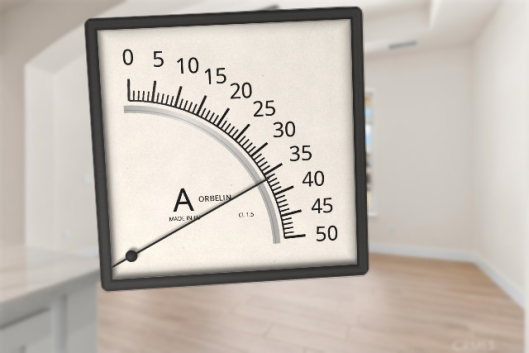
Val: 36,A
